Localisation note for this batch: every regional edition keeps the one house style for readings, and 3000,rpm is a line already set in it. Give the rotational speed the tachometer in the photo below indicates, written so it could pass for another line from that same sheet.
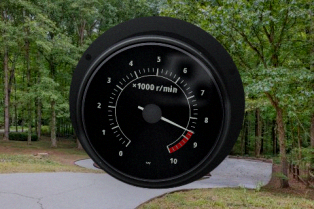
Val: 8600,rpm
